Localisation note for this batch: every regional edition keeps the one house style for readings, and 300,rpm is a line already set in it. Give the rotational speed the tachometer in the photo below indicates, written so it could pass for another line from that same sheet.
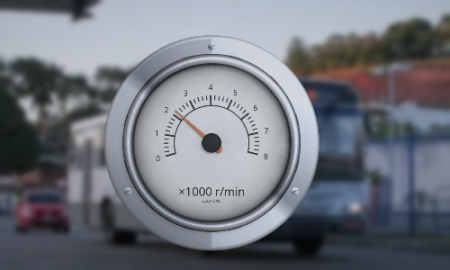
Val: 2200,rpm
